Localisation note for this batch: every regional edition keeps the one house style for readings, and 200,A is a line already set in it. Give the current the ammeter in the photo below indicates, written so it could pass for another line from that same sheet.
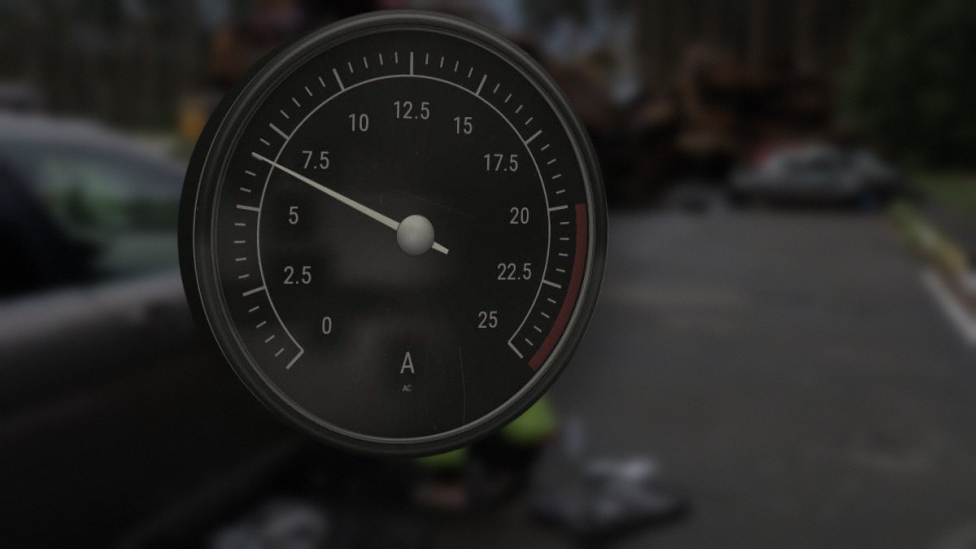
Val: 6.5,A
